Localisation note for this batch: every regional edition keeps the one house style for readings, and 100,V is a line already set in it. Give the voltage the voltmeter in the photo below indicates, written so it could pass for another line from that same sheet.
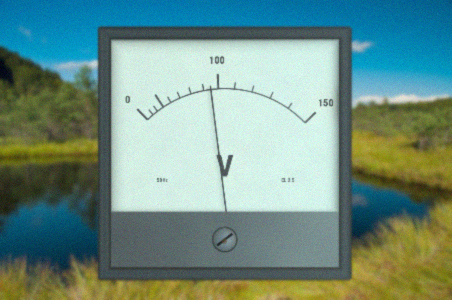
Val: 95,V
